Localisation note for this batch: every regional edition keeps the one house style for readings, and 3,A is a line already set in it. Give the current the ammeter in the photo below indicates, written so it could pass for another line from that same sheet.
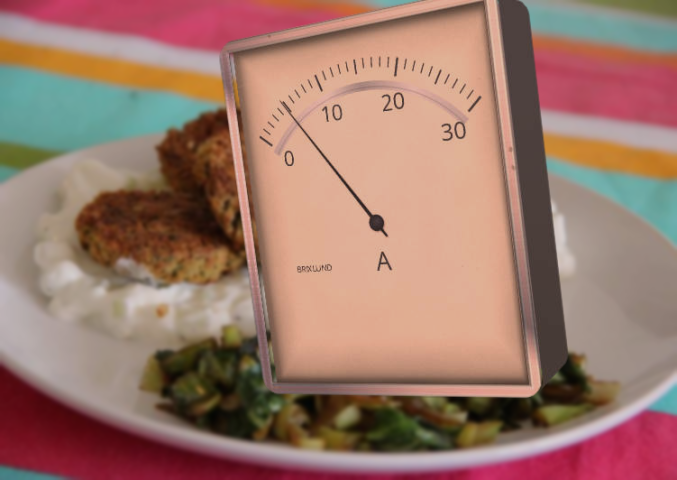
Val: 5,A
